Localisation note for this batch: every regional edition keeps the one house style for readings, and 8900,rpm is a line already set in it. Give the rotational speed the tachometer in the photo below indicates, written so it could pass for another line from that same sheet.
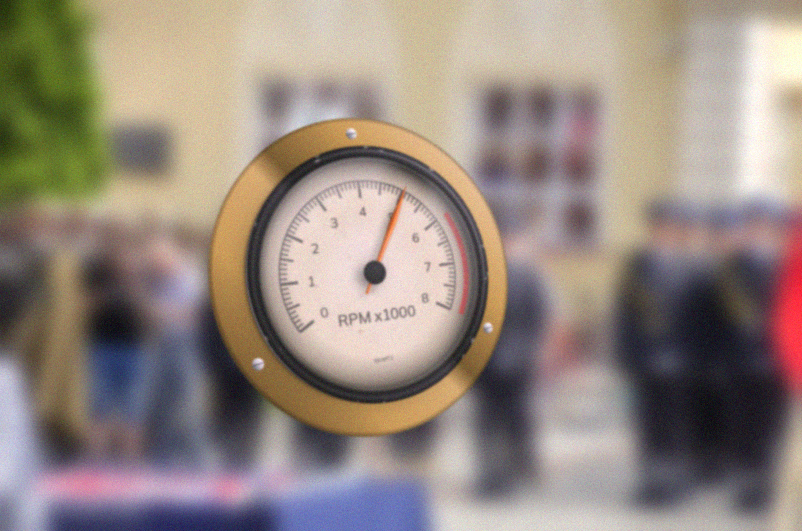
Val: 5000,rpm
